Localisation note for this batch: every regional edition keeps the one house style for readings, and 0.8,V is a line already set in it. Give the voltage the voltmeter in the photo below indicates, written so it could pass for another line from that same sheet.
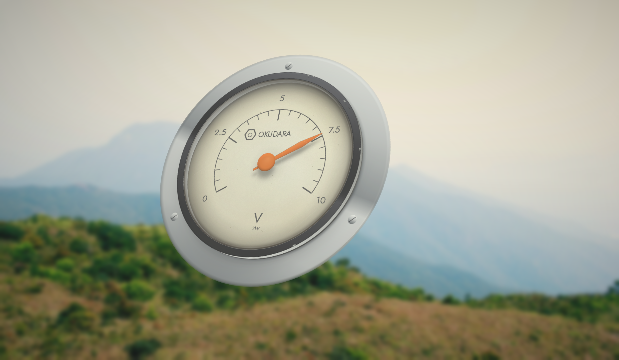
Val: 7.5,V
